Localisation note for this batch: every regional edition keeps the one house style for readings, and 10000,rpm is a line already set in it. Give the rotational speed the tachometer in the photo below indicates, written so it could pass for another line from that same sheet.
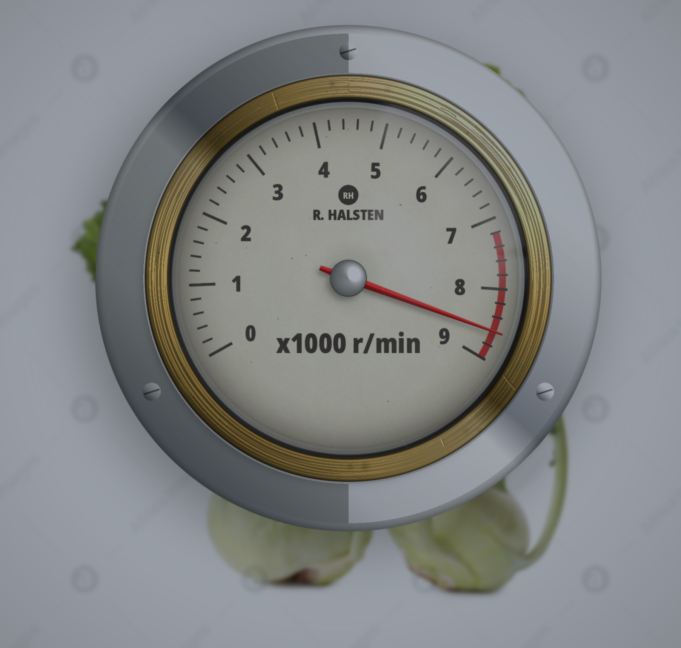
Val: 8600,rpm
